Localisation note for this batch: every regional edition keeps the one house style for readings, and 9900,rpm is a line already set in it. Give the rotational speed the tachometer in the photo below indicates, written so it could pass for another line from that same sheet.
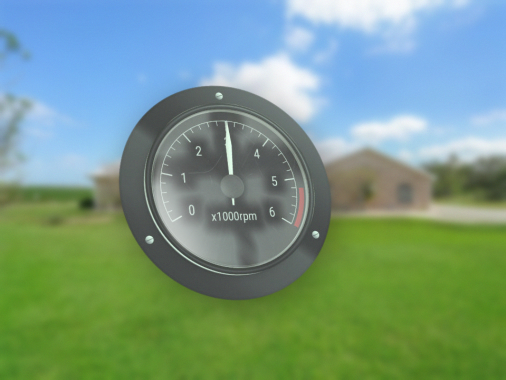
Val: 3000,rpm
